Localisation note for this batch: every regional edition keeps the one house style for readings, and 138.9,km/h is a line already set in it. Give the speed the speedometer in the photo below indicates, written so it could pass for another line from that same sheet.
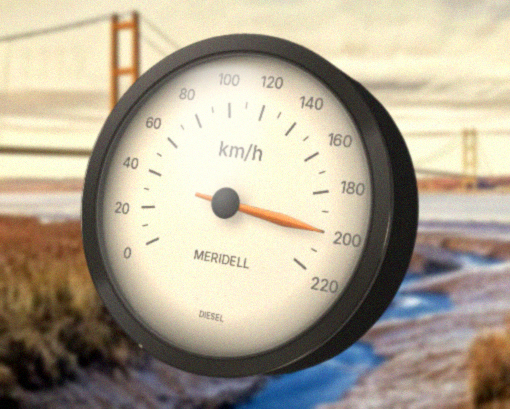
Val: 200,km/h
